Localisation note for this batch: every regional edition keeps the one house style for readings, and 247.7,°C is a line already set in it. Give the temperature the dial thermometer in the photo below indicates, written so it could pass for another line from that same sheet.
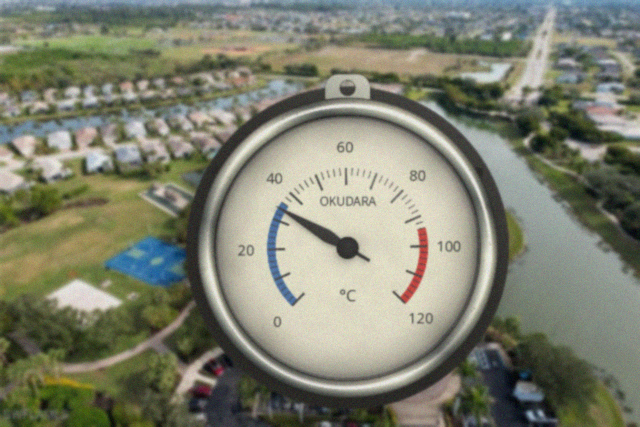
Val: 34,°C
